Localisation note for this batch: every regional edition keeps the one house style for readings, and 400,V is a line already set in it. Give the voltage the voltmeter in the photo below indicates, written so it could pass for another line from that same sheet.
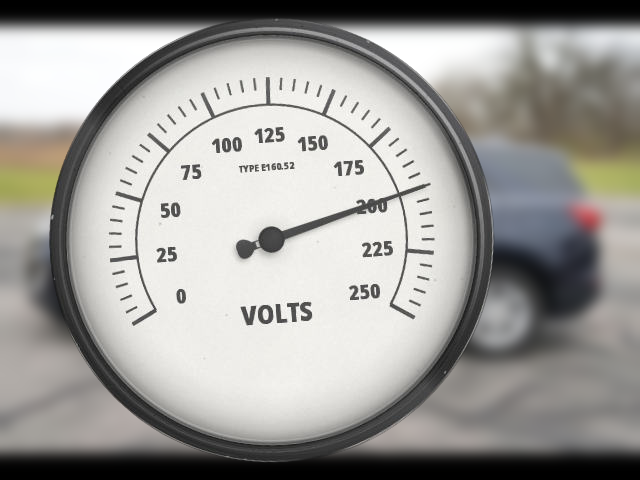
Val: 200,V
